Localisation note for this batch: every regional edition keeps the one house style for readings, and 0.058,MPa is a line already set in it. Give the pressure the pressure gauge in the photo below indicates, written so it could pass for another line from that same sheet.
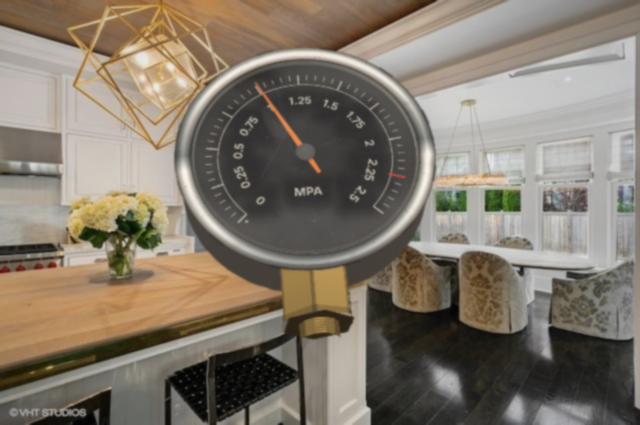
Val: 1,MPa
